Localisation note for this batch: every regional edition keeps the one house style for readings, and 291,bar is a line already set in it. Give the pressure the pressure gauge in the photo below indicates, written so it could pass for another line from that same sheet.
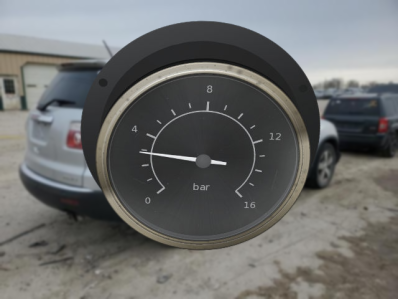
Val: 3,bar
